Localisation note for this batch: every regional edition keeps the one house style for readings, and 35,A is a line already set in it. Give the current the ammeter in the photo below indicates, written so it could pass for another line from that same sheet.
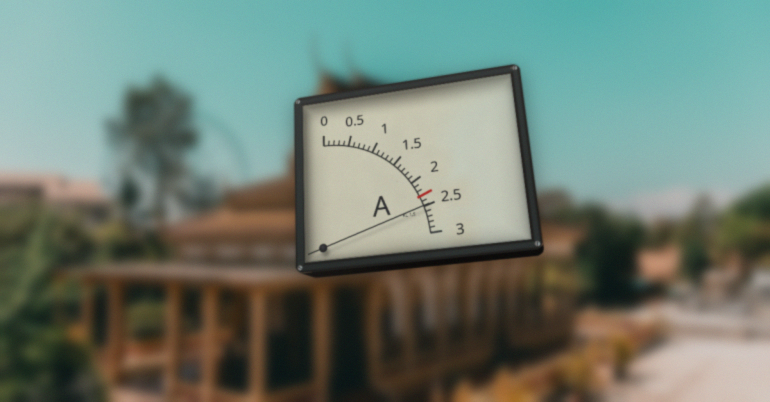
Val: 2.5,A
